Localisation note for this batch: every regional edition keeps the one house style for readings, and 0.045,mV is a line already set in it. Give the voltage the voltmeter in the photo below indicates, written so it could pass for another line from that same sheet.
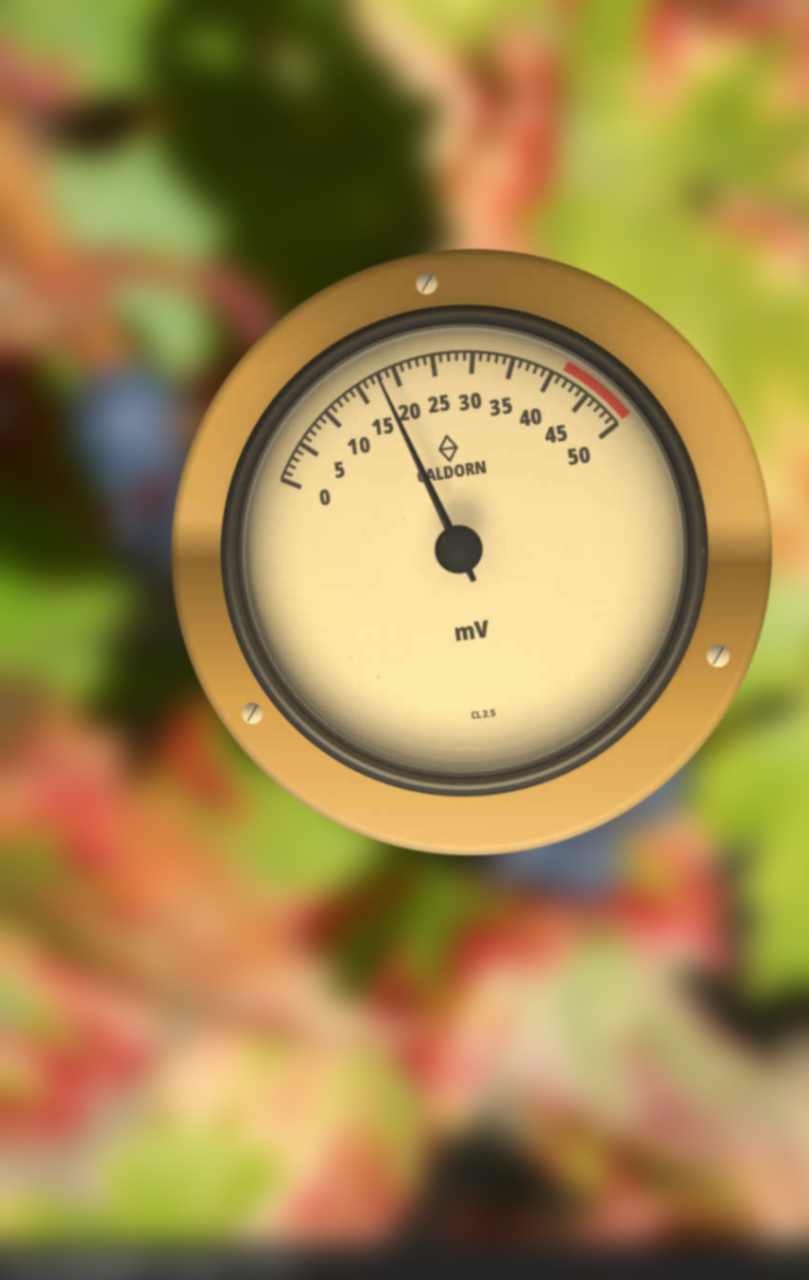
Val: 18,mV
